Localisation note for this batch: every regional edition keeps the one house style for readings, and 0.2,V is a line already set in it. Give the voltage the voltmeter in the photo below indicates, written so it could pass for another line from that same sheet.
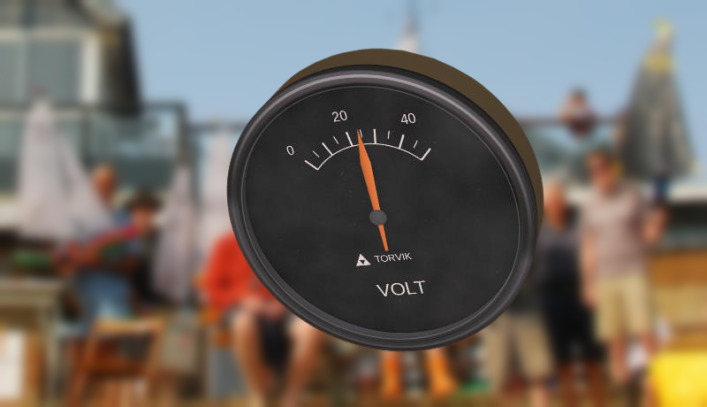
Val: 25,V
